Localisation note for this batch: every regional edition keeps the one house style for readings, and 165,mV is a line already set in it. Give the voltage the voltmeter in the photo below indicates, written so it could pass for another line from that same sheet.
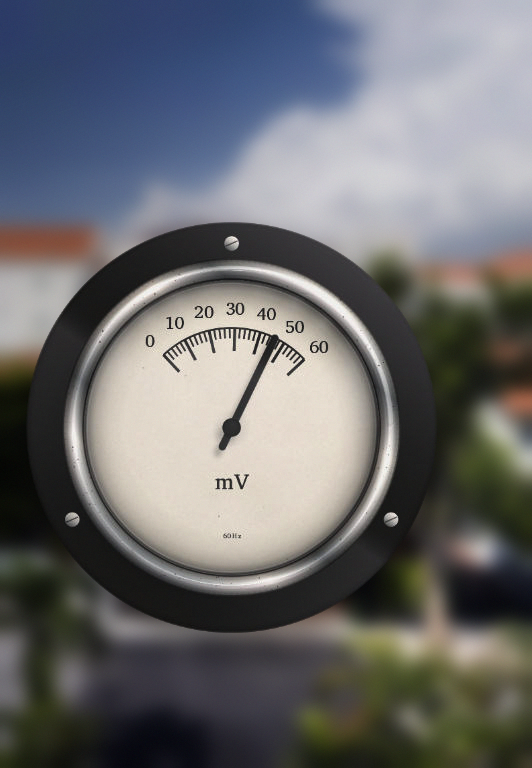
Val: 46,mV
